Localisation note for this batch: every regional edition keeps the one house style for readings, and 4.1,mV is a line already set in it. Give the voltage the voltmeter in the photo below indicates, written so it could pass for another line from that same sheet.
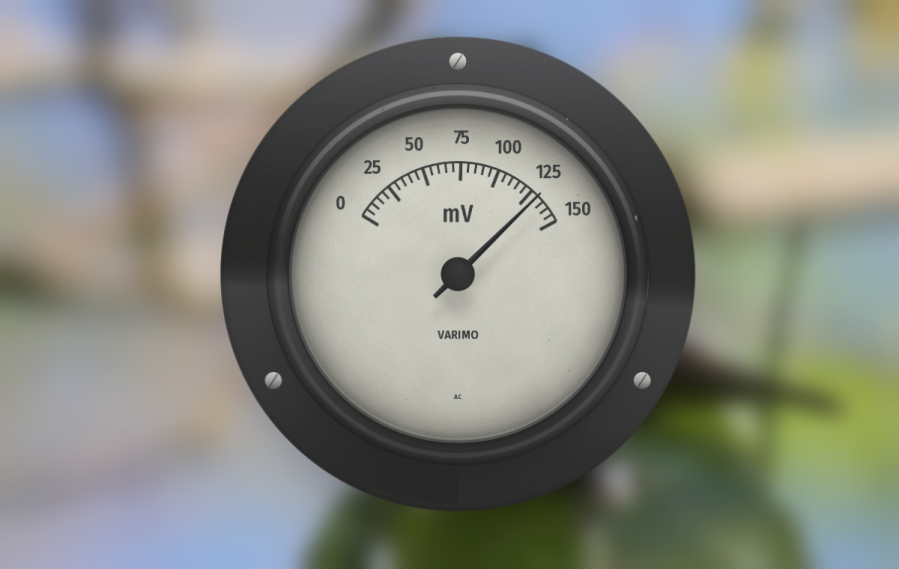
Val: 130,mV
